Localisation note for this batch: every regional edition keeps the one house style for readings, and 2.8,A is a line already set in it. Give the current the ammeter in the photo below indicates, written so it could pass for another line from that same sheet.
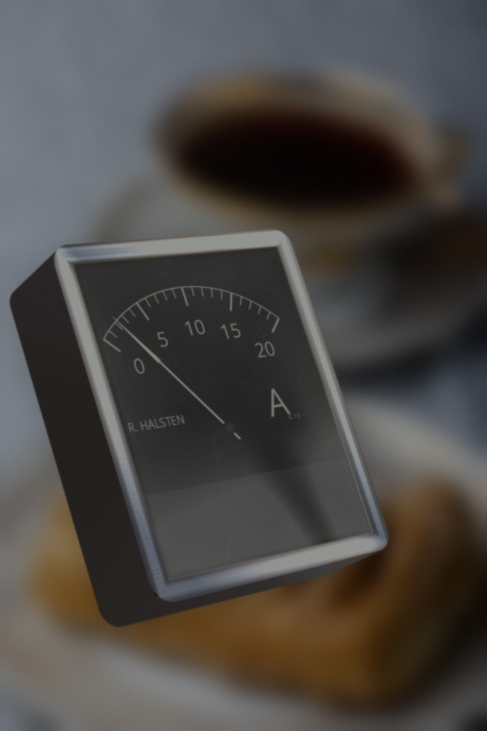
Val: 2,A
